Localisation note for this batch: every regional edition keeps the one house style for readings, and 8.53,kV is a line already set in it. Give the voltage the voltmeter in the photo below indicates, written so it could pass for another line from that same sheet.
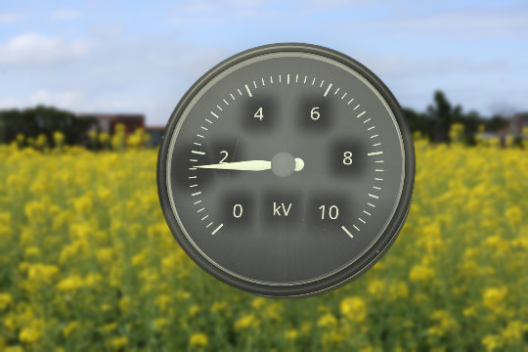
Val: 1.6,kV
